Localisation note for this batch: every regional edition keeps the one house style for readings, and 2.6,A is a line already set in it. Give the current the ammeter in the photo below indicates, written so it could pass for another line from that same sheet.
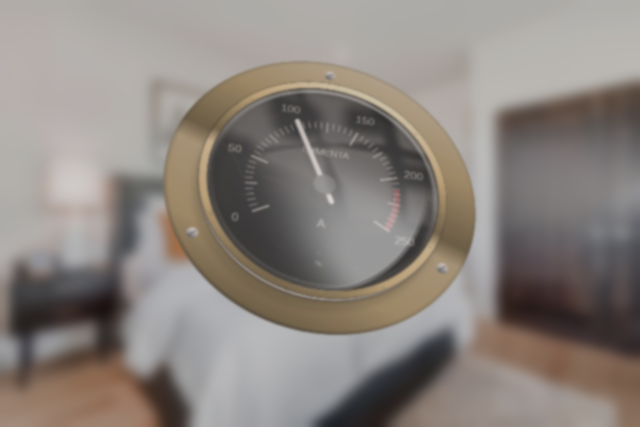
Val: 100,A
